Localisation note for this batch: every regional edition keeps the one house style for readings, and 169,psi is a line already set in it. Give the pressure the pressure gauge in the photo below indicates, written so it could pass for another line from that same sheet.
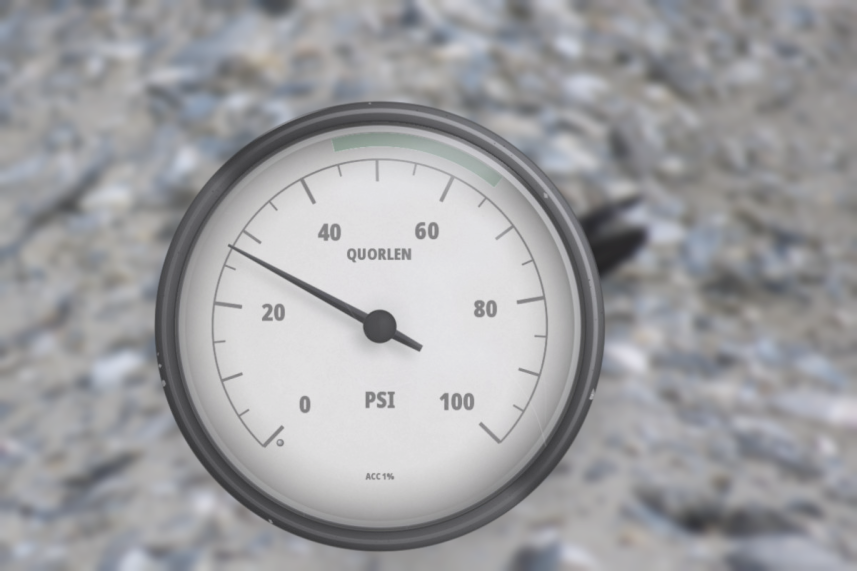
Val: 27.5,psi
